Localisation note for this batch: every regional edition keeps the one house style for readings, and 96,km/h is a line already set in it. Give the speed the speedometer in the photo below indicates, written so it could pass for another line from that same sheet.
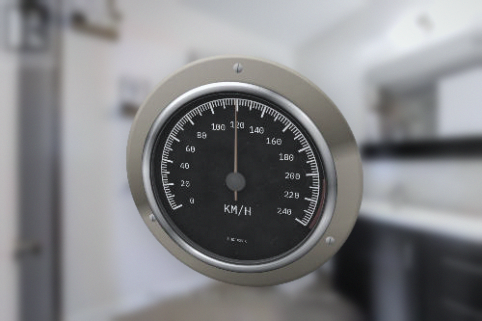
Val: 120,km/h
